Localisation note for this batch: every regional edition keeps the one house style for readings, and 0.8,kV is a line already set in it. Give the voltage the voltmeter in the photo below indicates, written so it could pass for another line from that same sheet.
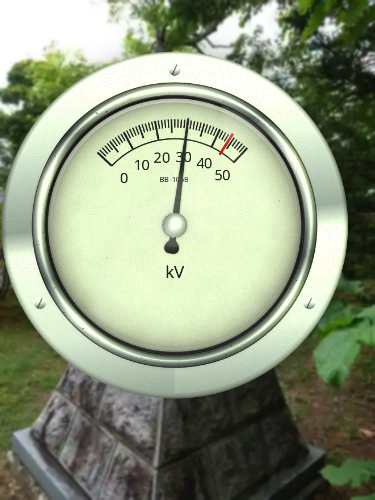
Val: 30,kV
